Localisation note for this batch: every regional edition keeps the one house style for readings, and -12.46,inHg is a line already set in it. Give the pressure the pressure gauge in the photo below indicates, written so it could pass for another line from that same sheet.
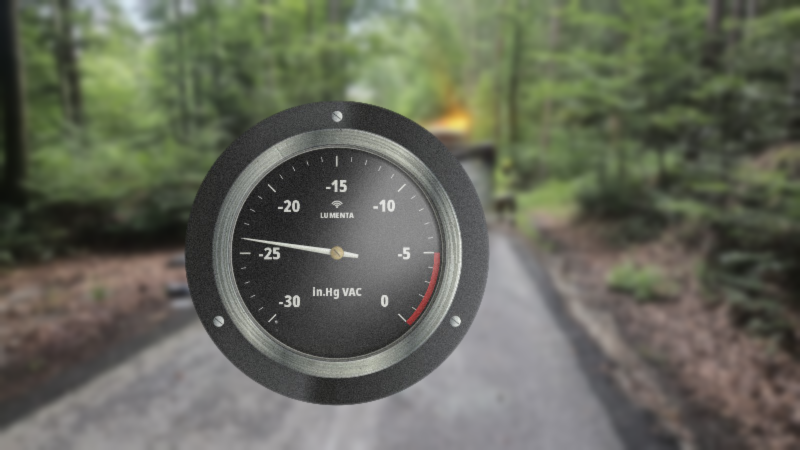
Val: -24,inHg
